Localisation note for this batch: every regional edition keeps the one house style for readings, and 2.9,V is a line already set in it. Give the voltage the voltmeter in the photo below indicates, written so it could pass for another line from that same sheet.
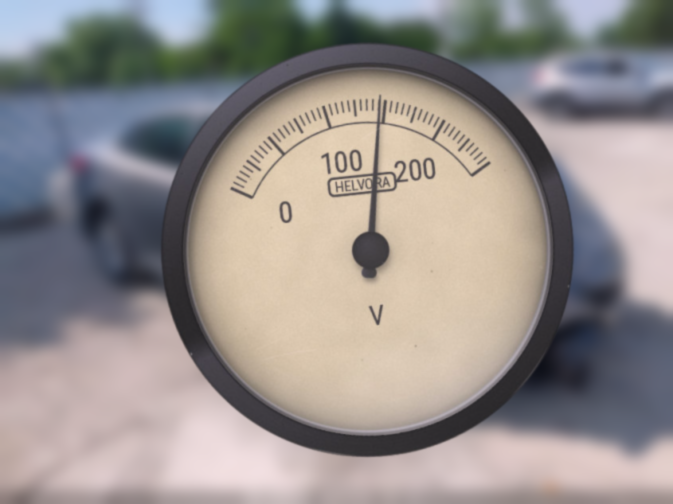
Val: 145,V
